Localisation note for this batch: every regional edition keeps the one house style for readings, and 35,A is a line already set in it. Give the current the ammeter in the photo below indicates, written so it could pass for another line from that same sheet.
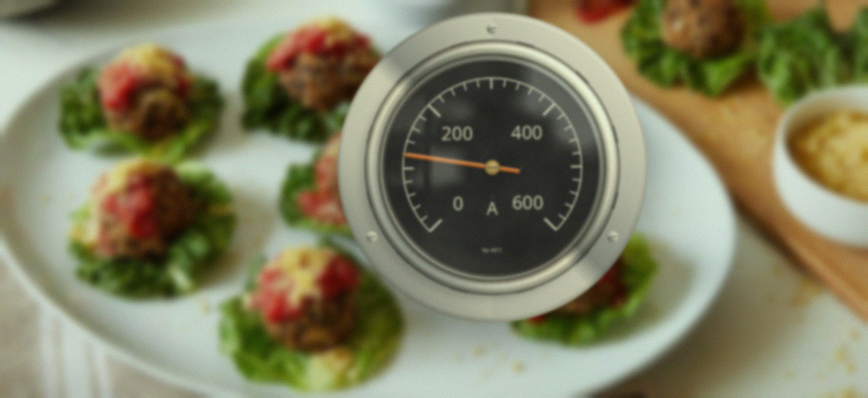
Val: 120,A
